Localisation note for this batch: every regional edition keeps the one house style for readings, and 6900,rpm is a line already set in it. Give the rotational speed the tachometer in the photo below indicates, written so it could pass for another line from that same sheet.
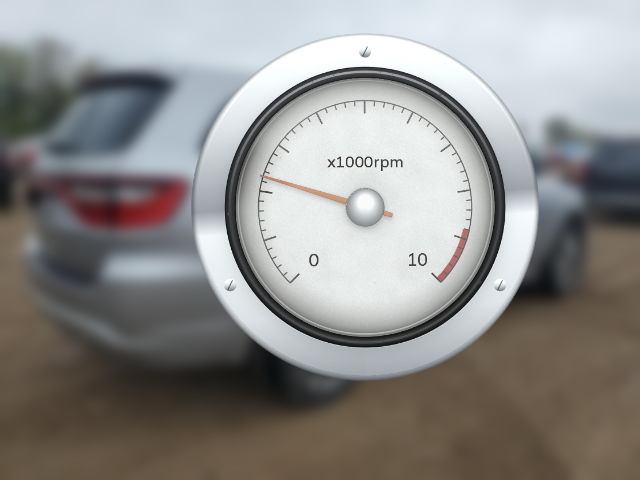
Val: 2300,rpm
